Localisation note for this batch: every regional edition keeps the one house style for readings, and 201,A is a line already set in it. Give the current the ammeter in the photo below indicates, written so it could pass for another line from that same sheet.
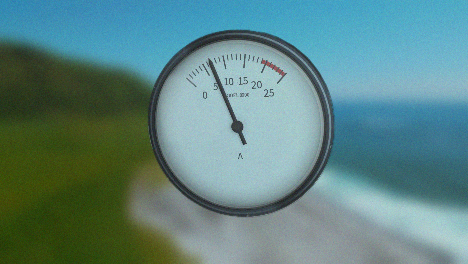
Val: 7,A
